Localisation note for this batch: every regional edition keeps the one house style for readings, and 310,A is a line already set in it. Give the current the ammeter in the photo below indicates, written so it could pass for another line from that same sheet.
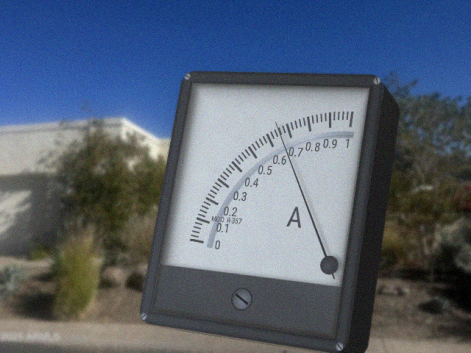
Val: 0.66,A
